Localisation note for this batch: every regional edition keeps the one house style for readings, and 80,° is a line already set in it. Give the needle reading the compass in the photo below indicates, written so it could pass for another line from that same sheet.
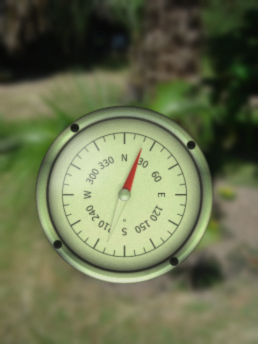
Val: 20,°
